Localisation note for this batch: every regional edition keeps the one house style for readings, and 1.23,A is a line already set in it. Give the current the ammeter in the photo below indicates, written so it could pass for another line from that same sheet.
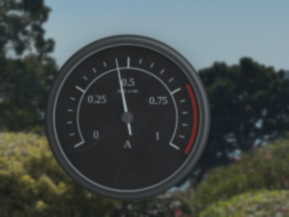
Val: 0.45,A
